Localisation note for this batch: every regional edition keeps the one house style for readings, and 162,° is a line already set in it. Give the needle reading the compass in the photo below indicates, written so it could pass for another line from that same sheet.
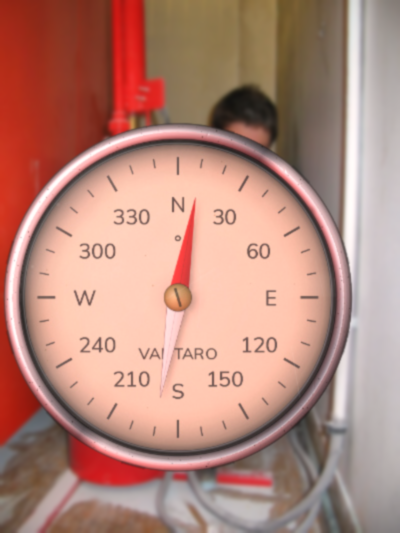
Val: 10,°
